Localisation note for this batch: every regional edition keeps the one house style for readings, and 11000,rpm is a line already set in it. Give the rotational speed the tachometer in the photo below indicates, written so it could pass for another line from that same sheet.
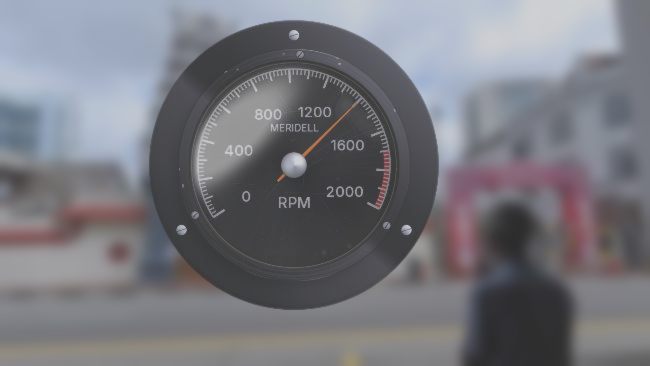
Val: 1400,rpm
